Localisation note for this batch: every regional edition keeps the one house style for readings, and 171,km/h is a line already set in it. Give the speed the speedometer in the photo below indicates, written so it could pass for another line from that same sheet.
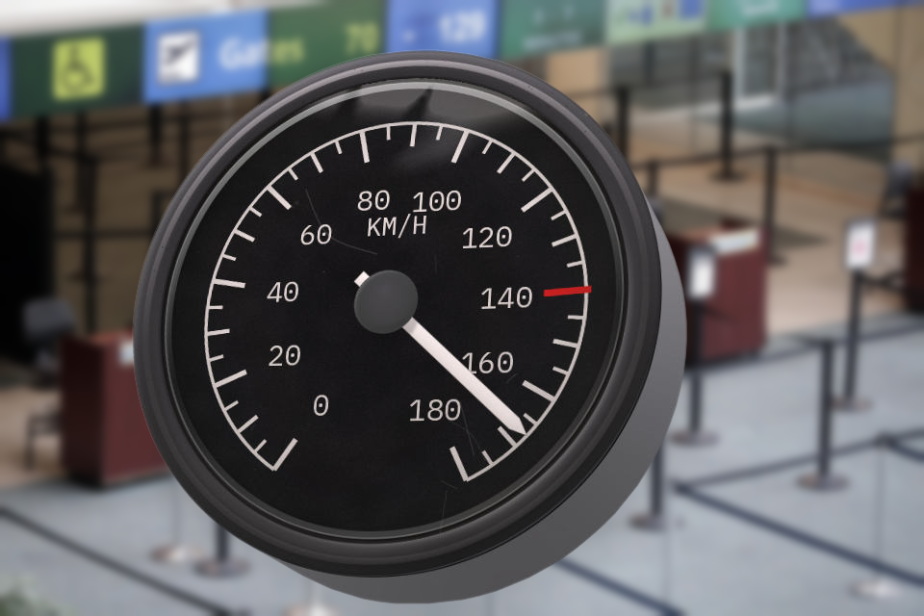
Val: 167.5,km/h
